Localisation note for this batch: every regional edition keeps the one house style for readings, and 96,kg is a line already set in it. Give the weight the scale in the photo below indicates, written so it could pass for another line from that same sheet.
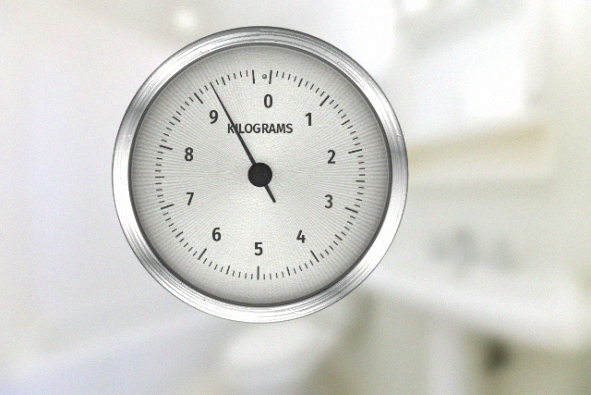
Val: 9.3,kg
